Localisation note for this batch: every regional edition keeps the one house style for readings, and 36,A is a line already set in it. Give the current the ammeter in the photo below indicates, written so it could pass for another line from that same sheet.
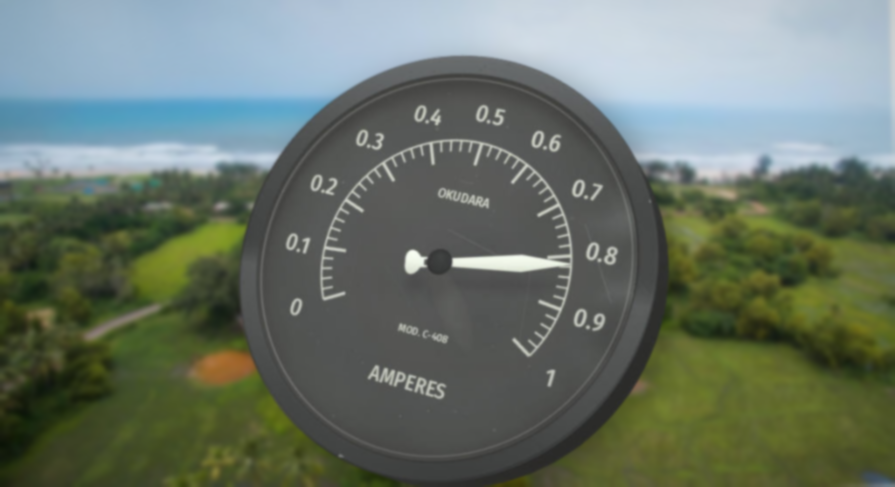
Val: 0.82,A
